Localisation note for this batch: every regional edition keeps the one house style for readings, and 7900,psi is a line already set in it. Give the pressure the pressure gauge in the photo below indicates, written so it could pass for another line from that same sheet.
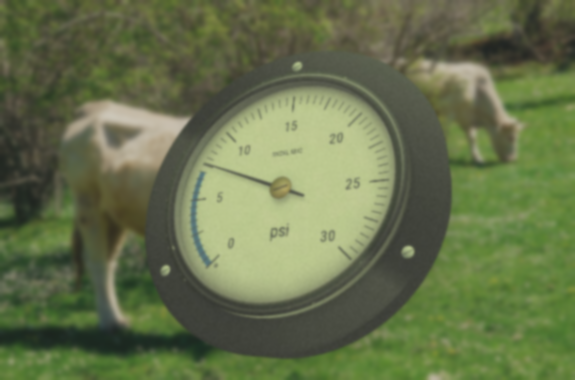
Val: 7.5,psi
